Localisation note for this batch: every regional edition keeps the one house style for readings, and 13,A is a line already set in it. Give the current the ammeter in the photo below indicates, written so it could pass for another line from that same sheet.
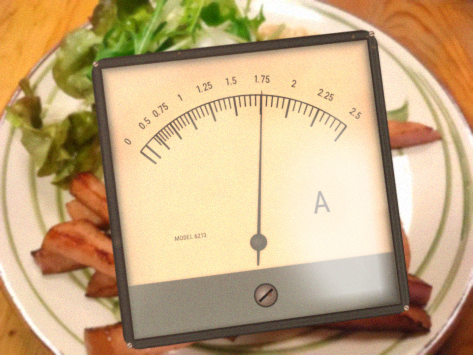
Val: 1.75,A
